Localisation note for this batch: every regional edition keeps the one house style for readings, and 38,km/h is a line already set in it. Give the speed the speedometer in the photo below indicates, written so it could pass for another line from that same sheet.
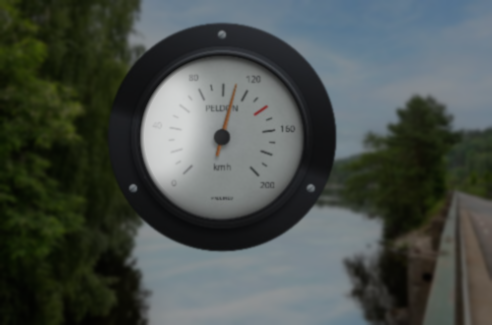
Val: 110,km/h
